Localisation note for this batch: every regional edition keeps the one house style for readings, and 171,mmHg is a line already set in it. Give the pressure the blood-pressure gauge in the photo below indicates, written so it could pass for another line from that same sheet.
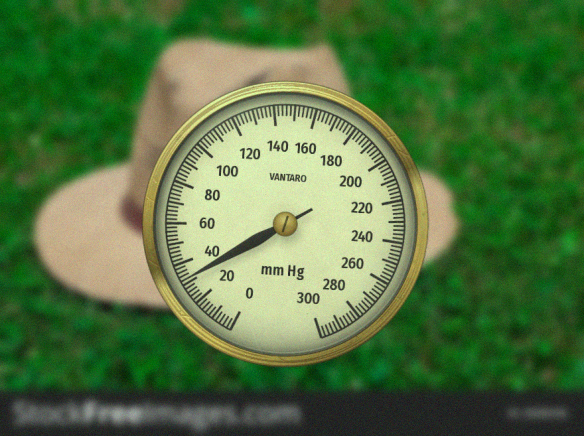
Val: 32,mmHg
